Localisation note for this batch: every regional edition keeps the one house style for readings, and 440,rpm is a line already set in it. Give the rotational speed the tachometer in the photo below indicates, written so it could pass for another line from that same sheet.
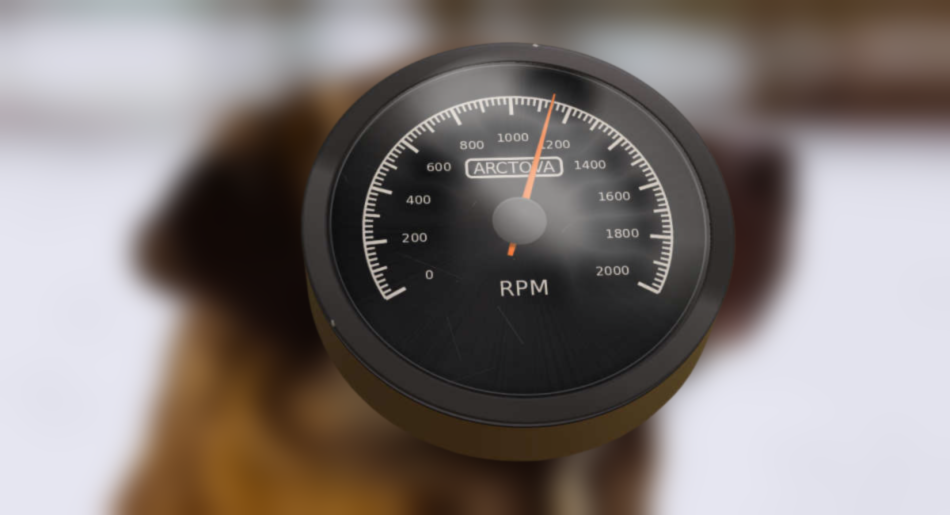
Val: 1140,rpm
